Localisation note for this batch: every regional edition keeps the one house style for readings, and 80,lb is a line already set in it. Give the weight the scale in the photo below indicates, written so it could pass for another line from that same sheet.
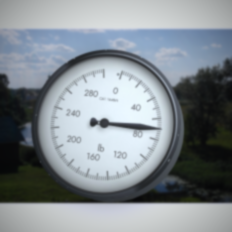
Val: 70,lb
